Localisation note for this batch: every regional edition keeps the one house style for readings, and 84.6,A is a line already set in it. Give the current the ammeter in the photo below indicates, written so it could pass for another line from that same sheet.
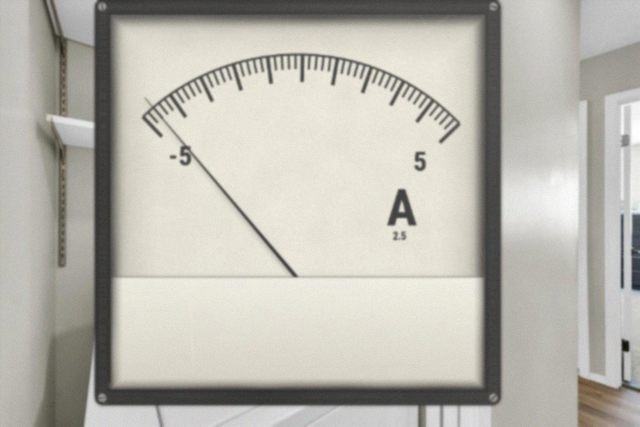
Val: -4.6,A
